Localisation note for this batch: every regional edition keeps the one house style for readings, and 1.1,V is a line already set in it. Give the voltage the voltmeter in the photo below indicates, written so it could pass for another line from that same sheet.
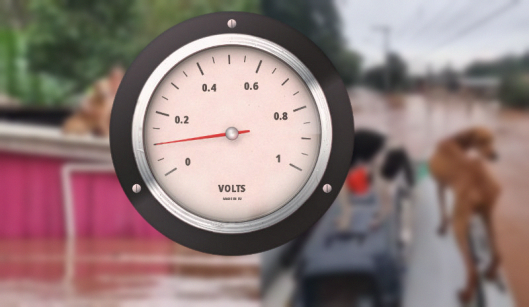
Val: 0.1,V
